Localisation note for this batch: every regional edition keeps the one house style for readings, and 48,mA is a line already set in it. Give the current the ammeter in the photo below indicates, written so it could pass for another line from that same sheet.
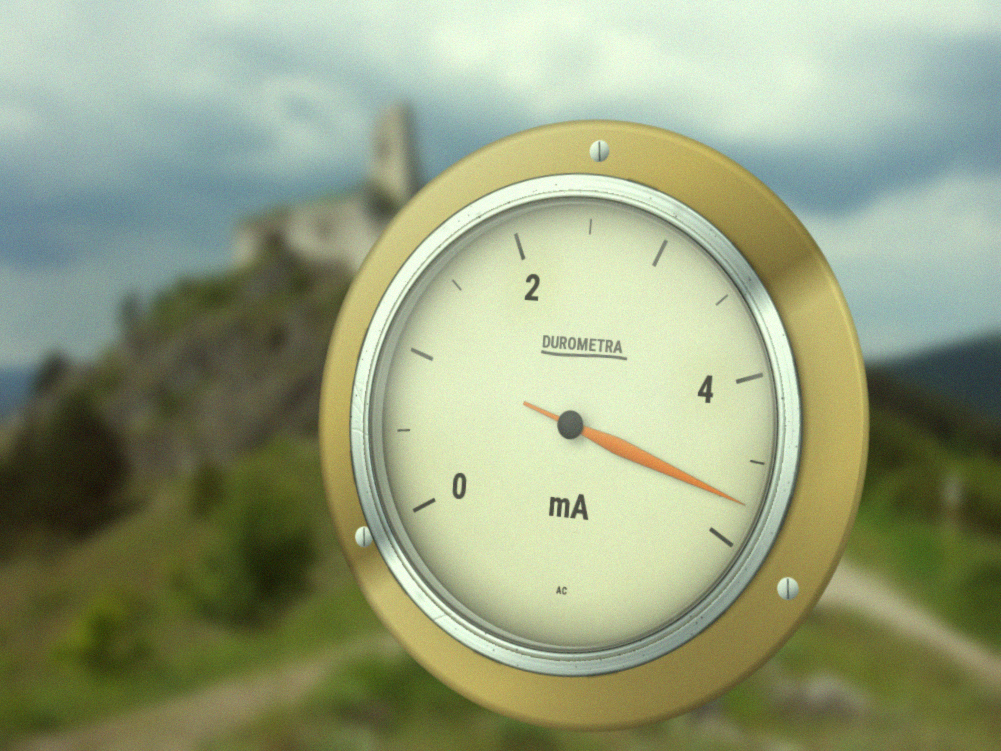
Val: 4.75,mA
